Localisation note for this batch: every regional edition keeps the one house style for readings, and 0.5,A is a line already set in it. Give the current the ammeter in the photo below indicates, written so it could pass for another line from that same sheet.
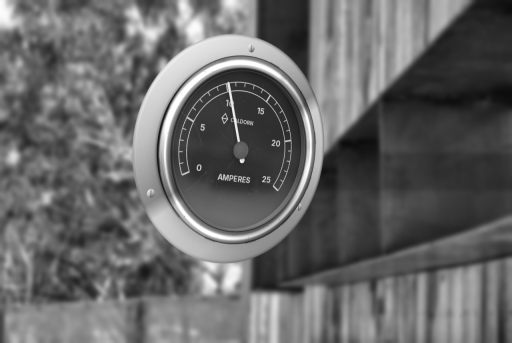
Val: 10,A
